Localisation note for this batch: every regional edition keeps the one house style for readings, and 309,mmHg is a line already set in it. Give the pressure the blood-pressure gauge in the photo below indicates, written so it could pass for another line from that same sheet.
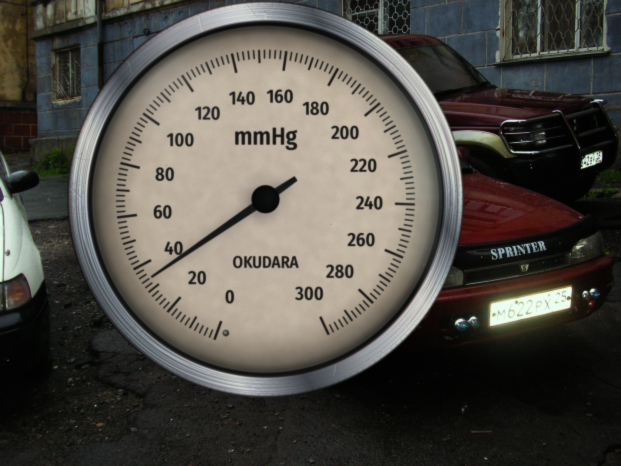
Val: 34,mmHg
